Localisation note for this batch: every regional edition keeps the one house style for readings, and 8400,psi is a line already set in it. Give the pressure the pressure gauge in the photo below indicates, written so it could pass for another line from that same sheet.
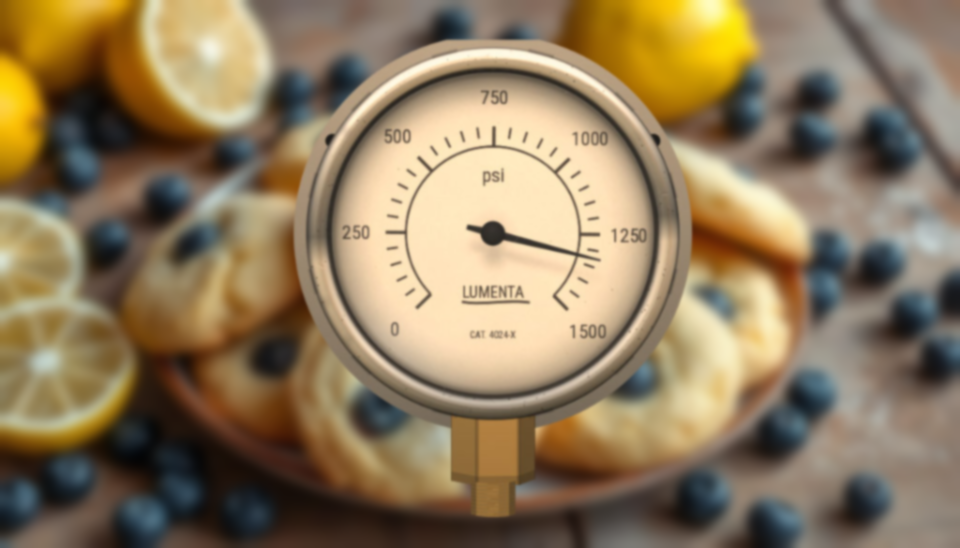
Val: 1325,psi
